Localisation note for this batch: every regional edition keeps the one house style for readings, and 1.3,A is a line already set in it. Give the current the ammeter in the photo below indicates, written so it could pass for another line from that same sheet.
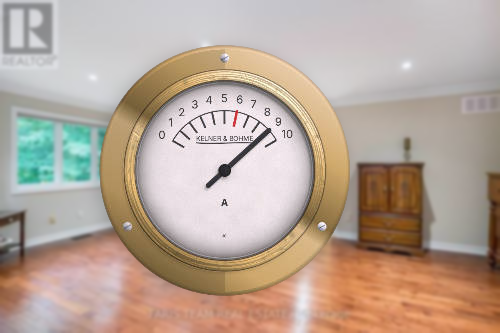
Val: 9,A
